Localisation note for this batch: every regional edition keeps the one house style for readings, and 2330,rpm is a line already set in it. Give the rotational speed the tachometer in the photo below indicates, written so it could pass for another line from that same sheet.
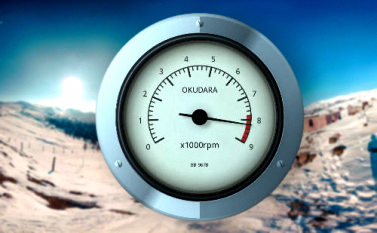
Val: 8200,rpm
